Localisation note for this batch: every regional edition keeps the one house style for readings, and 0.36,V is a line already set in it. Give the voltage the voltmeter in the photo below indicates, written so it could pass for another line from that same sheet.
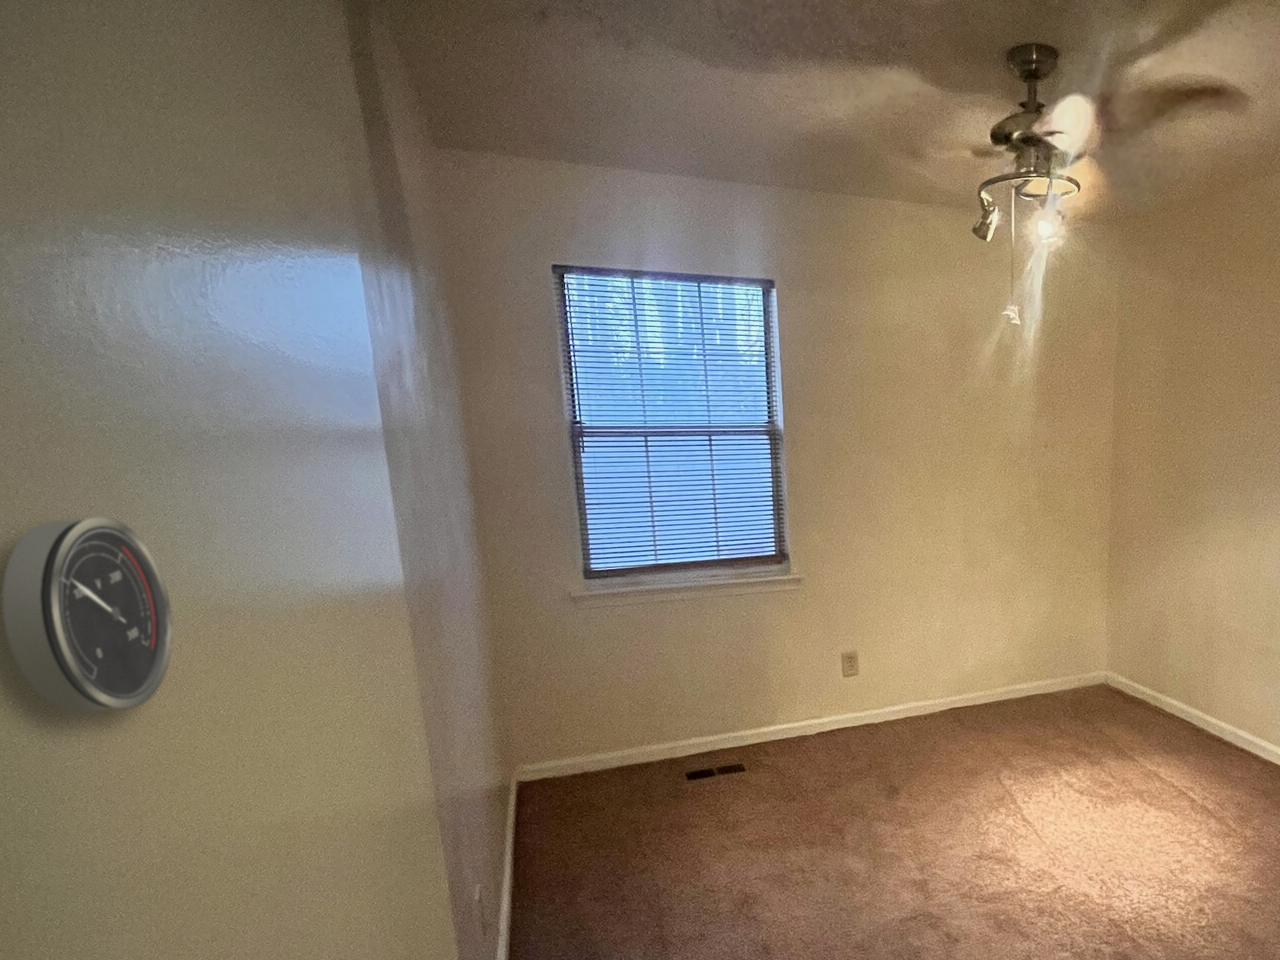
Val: 100,V
